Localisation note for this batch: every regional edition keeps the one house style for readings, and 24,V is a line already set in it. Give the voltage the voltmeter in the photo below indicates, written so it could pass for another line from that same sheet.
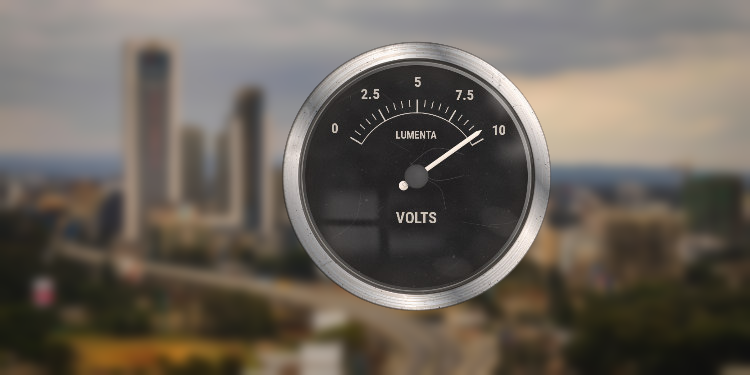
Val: 9.5,V
